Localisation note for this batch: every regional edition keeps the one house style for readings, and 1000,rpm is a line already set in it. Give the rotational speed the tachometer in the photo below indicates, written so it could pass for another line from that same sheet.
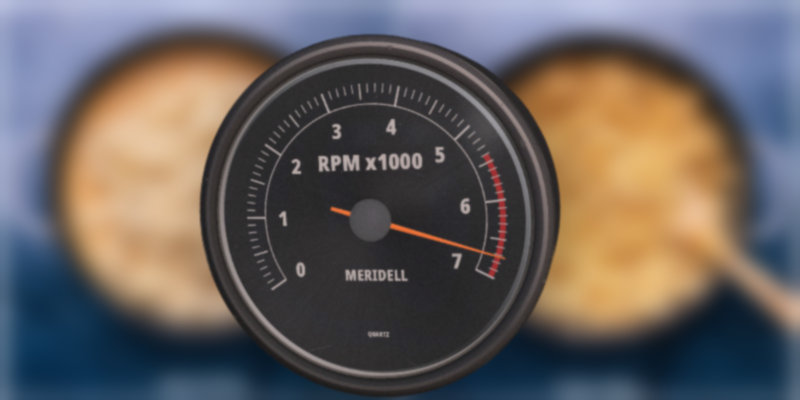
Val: 6700,rpm
